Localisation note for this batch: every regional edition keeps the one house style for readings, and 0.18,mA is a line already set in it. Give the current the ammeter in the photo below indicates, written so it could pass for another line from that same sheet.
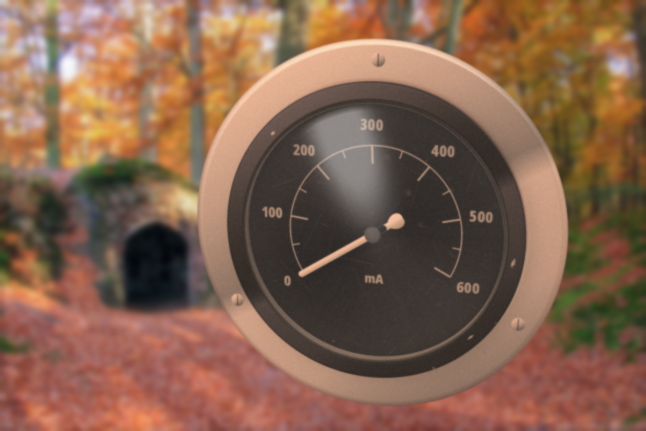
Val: 0,mA
